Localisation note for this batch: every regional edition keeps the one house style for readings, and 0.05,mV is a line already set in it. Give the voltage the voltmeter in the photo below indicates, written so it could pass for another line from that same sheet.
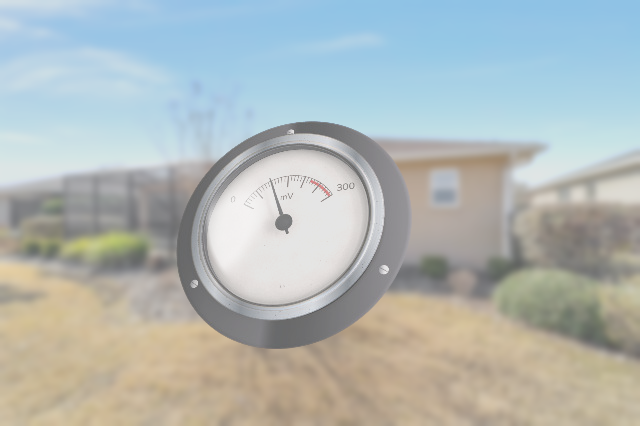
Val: 100,mV
